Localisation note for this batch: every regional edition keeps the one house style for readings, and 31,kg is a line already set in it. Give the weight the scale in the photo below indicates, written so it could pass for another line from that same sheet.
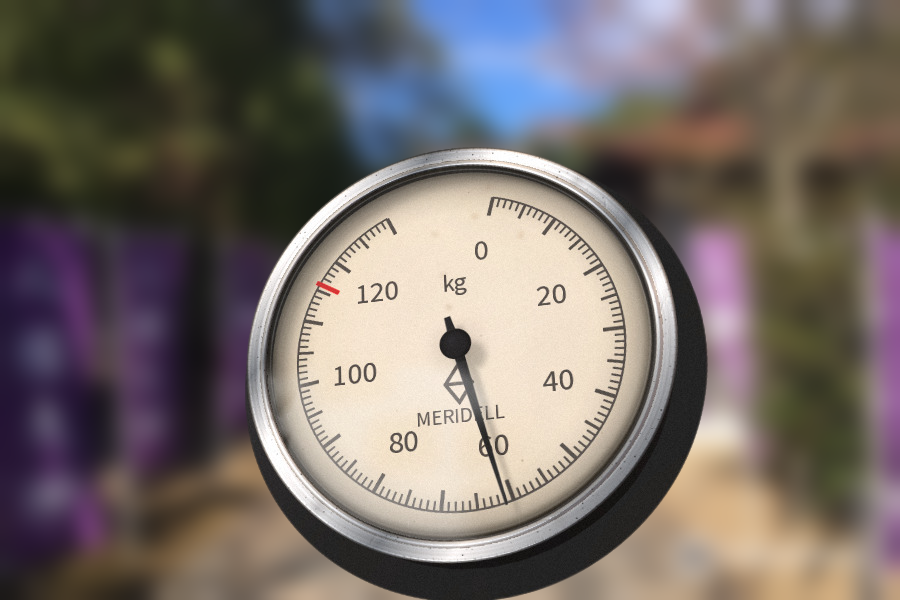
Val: 61,kg
